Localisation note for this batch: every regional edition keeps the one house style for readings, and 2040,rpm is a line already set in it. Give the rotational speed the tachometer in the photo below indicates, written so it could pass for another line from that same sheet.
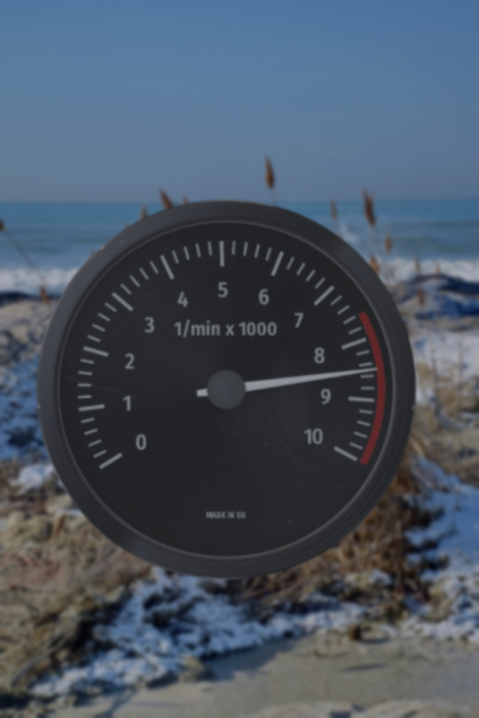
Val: 8500,rpm
